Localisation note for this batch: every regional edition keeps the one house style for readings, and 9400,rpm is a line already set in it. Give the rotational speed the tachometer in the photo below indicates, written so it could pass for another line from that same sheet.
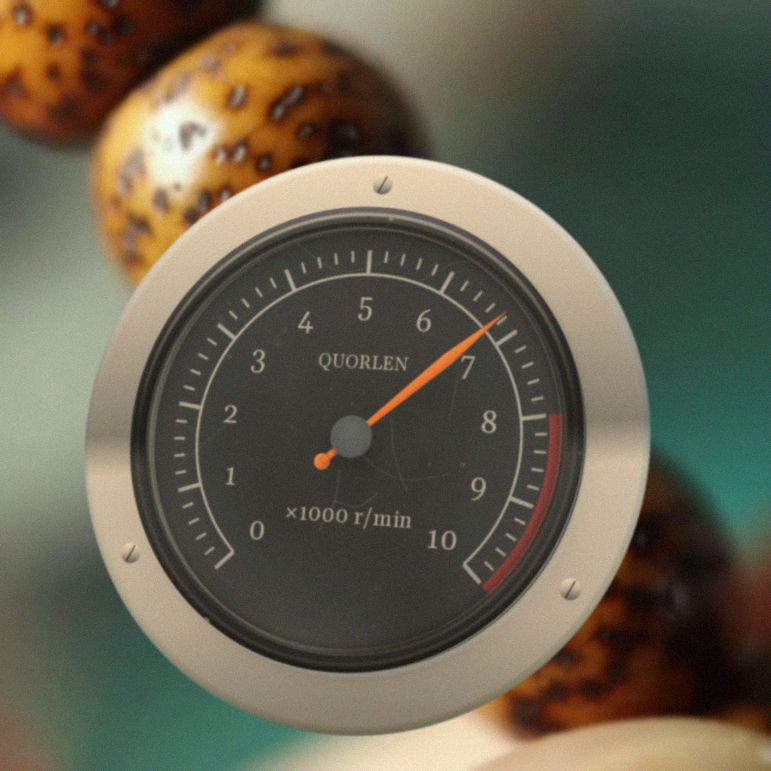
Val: 6800,rpm
